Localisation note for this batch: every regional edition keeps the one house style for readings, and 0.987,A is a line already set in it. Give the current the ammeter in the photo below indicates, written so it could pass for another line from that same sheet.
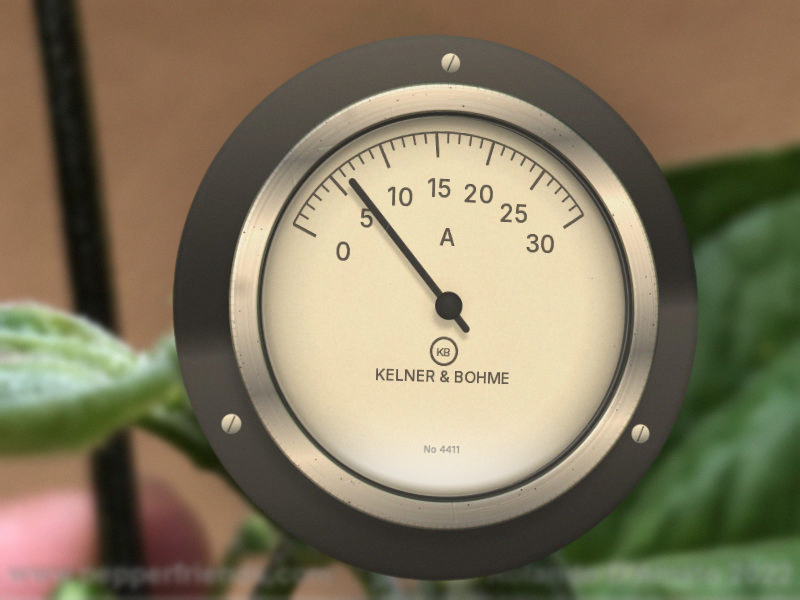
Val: 6,A
